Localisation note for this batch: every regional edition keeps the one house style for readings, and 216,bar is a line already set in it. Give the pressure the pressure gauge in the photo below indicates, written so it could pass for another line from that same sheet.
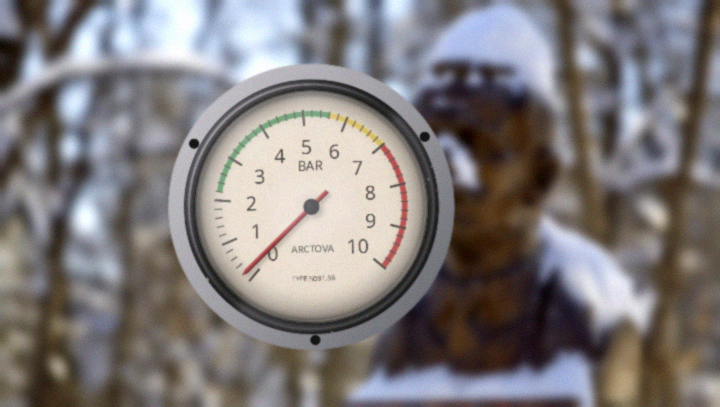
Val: 0.2,bar
